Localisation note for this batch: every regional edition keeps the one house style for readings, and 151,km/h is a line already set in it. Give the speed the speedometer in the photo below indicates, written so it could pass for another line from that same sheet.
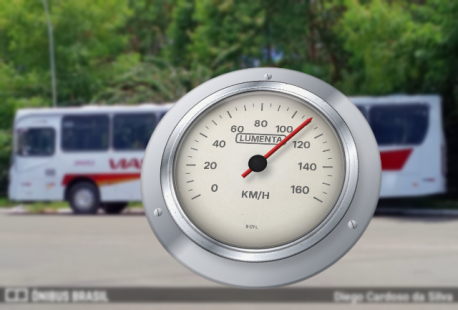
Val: 110,km/h
